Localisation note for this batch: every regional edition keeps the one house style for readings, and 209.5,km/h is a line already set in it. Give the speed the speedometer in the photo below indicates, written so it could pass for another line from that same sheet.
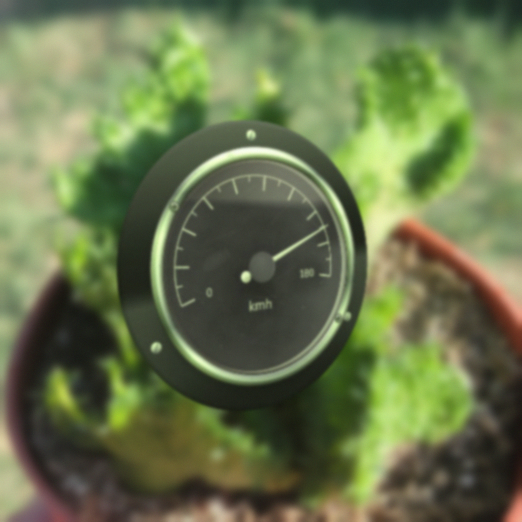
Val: 150,km/h
